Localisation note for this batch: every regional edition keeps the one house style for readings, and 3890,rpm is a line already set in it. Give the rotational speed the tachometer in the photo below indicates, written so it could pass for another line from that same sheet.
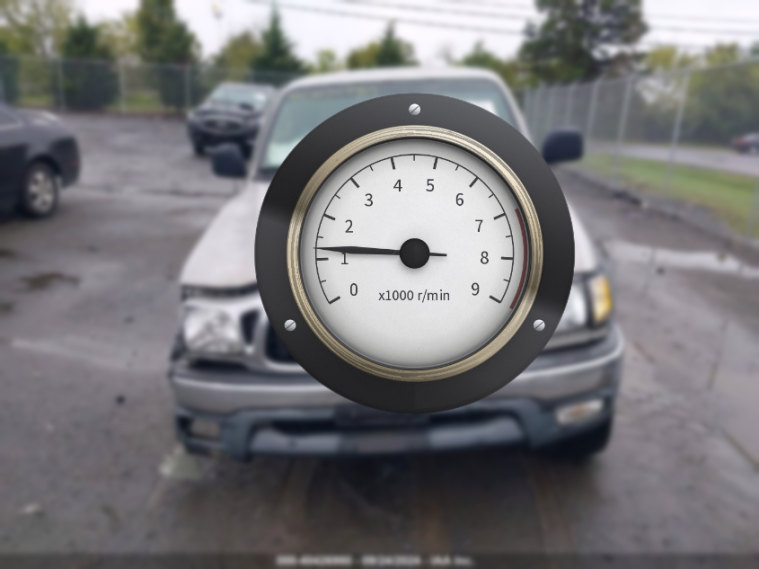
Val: 1250,rpm
